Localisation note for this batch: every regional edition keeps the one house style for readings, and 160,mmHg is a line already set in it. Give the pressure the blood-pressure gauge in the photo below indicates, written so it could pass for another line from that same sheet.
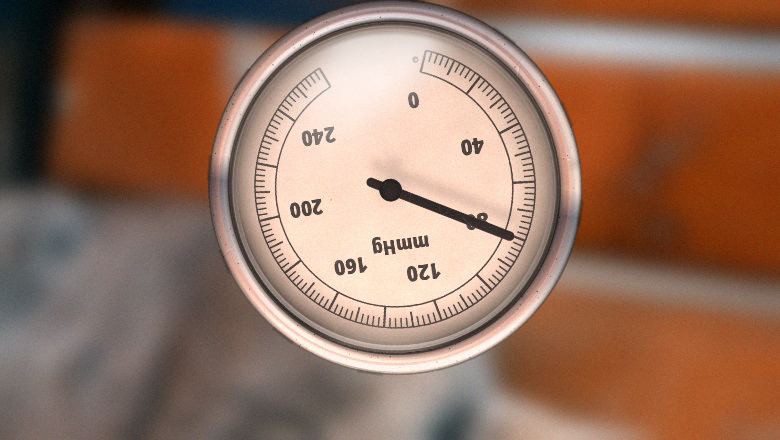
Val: 80,mmHg
